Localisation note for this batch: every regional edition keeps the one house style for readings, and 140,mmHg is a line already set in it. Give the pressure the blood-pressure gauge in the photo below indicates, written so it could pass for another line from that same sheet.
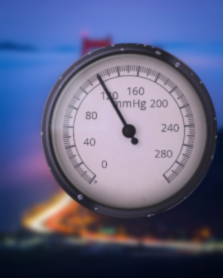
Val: 120,mmHg
